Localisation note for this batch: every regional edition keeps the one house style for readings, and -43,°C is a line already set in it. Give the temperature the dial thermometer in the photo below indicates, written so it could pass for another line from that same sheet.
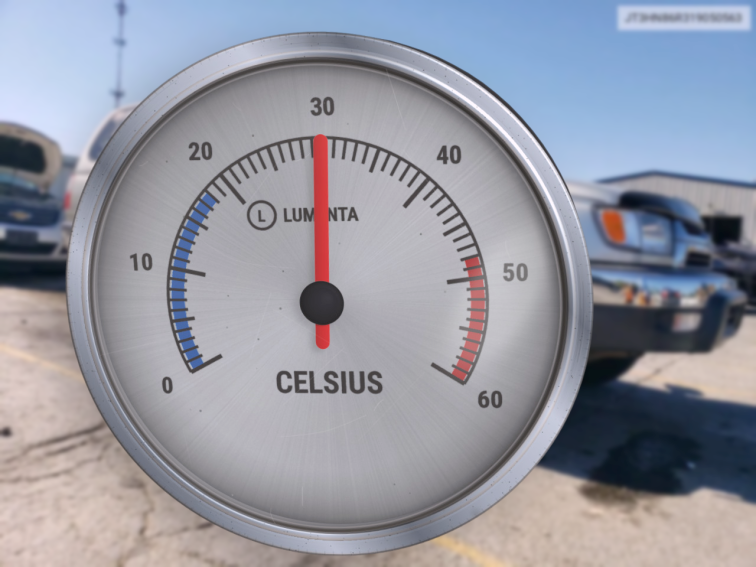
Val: 30,°C
